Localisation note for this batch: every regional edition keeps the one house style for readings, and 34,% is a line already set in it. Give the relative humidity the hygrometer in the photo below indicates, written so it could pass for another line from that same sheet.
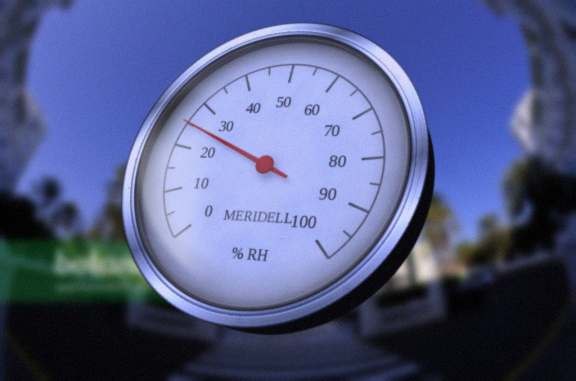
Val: 25,%
